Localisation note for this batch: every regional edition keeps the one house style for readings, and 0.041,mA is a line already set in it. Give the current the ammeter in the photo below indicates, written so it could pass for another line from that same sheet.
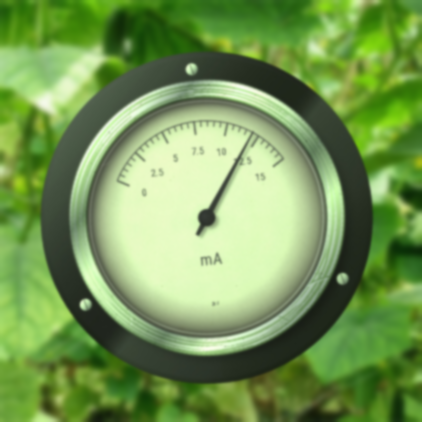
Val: 12,mA
